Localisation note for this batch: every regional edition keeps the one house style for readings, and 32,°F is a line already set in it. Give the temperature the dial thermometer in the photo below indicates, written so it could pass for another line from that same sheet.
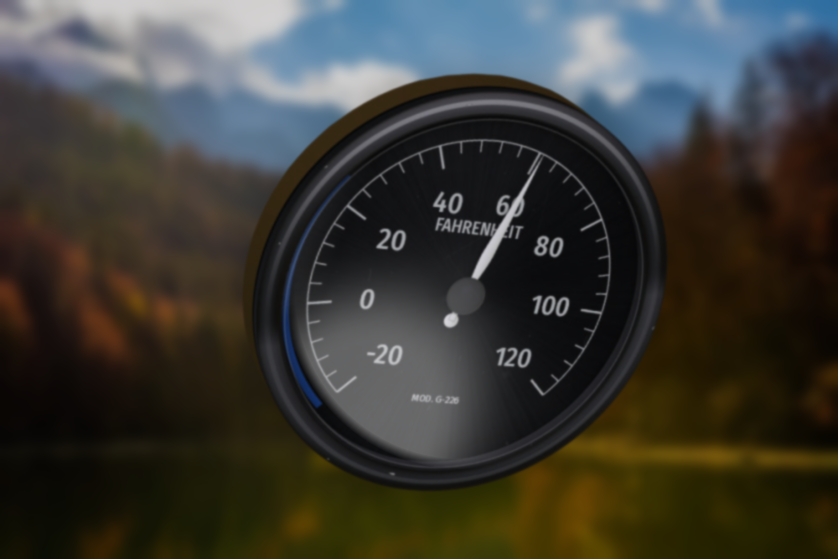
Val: 60,°F
